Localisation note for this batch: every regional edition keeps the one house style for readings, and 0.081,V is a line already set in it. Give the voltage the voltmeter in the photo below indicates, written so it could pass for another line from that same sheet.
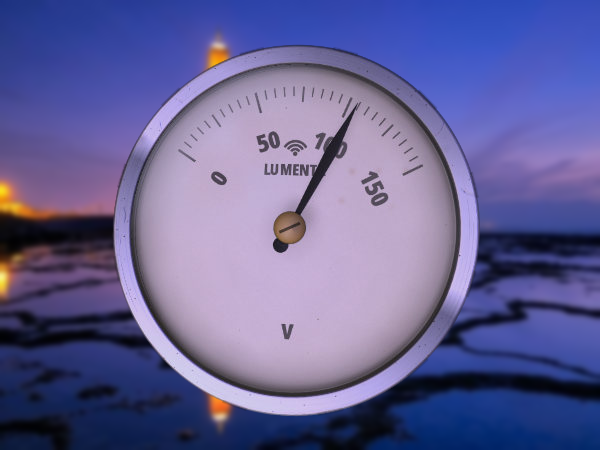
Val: 105,V
